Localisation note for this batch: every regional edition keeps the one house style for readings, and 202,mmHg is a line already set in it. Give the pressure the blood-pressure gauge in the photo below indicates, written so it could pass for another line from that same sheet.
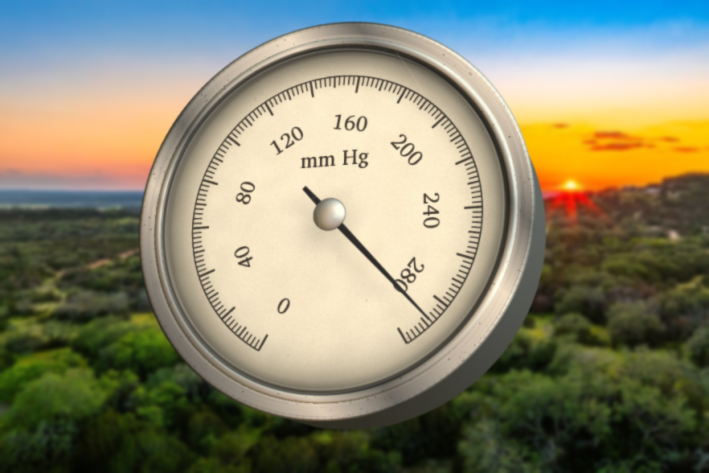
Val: 288,mmHg
